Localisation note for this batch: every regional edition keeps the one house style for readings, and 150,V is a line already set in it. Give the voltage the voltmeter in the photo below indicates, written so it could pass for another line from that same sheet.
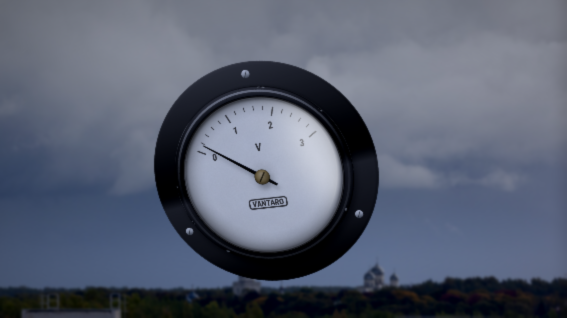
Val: 0.2,V
